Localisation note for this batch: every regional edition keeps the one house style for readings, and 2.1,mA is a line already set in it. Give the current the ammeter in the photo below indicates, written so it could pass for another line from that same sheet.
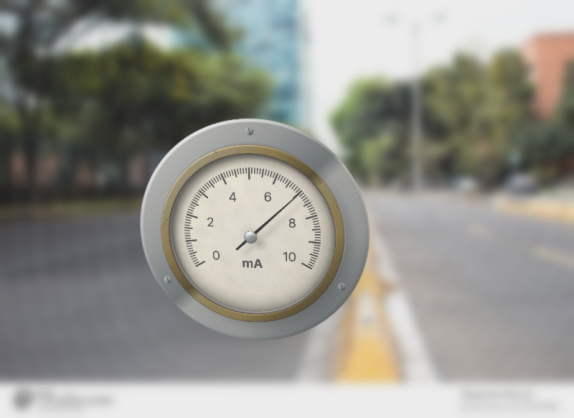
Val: 7,mA
